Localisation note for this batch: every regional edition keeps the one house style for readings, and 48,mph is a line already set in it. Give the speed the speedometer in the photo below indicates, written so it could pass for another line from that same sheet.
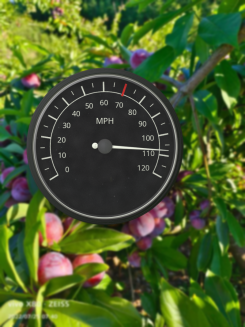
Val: 107.5,mph
